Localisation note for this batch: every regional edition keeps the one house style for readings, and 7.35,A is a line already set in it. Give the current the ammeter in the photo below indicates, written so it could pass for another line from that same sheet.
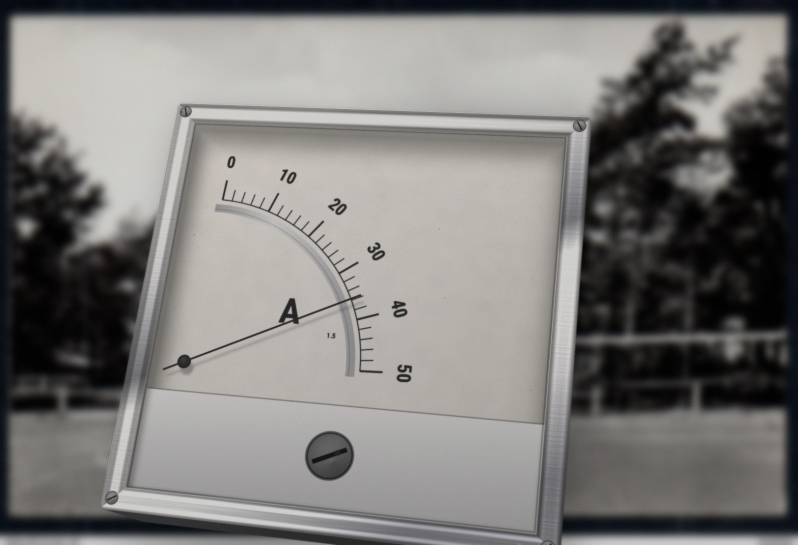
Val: 36,A
